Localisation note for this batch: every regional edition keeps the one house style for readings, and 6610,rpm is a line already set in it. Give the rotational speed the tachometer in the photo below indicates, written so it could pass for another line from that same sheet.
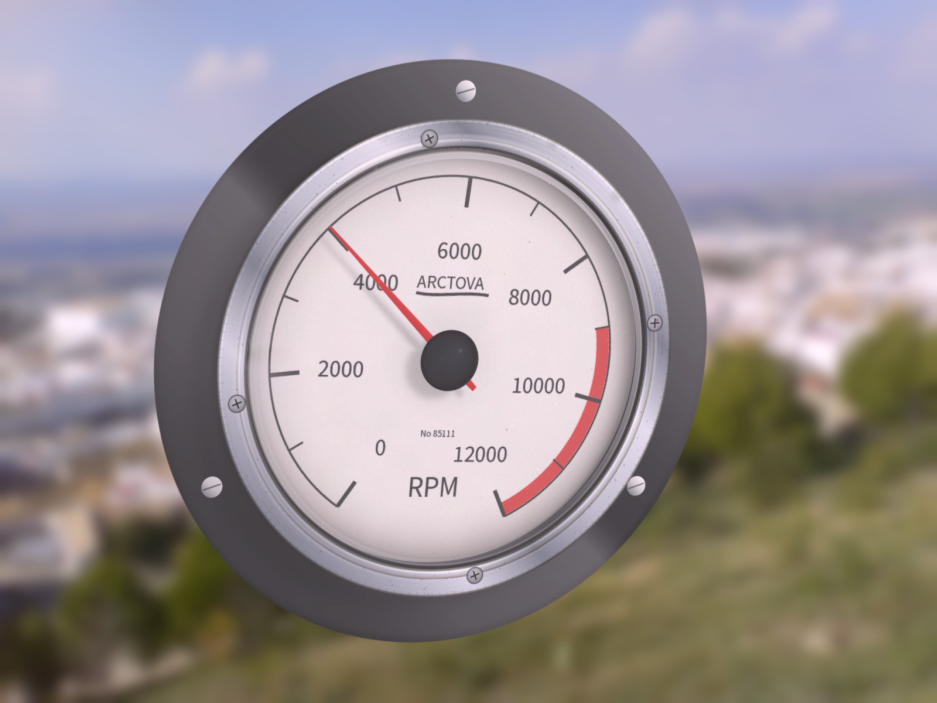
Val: 4000,rpm
